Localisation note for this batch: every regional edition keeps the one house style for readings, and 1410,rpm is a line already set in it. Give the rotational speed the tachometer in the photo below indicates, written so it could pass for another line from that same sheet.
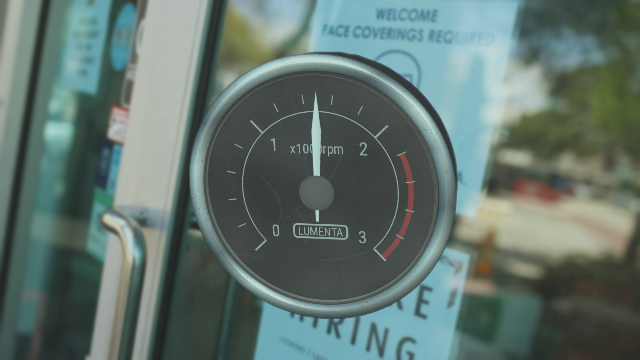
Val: 1500,rpm
